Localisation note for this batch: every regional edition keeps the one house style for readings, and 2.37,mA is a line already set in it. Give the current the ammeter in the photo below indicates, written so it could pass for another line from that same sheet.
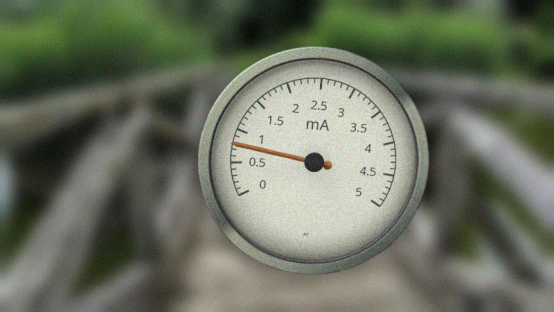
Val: 0.8,mA
